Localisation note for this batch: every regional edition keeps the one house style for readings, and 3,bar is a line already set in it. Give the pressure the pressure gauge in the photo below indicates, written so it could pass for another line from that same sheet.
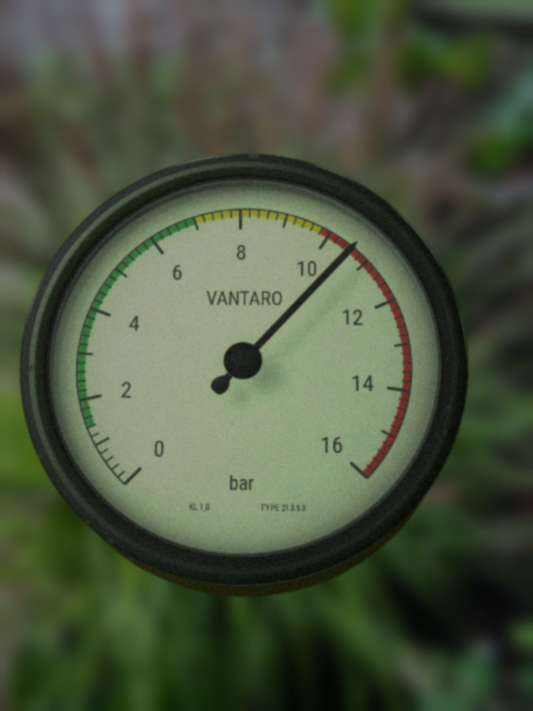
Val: 10.6,bar
